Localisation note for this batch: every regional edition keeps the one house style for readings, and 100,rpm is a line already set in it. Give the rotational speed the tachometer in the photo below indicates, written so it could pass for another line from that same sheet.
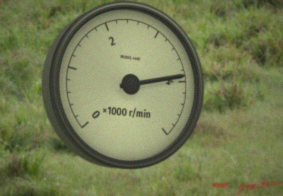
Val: 3900,rpm
